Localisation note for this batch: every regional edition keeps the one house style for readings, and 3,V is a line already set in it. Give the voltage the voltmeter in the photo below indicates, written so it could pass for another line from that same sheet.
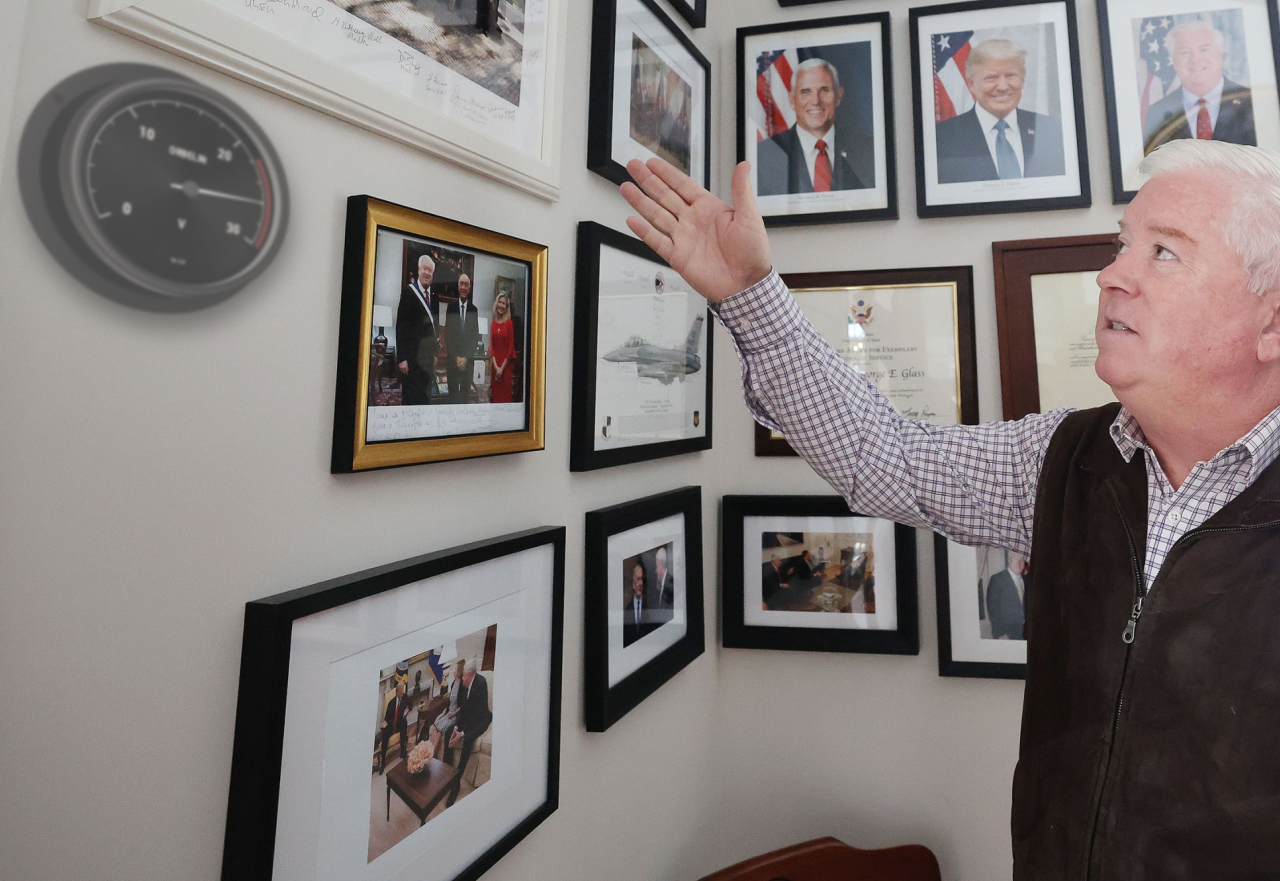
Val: 26,V
